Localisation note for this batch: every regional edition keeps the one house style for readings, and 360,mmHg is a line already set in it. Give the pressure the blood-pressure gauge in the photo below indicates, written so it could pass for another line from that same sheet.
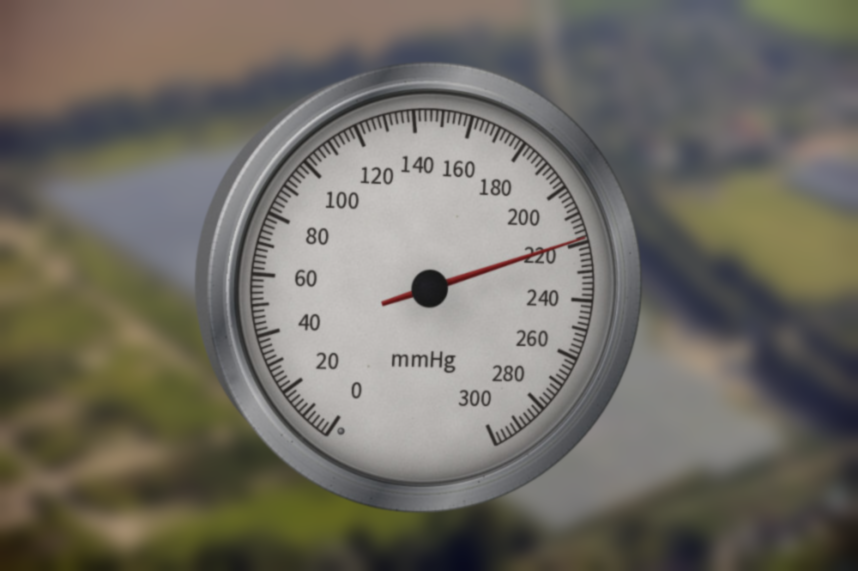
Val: 218,mmHg
